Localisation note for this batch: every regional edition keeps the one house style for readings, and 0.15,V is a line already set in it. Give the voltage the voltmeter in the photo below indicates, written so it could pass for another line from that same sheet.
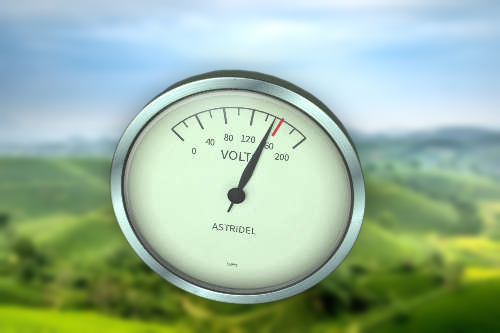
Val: 150,V
